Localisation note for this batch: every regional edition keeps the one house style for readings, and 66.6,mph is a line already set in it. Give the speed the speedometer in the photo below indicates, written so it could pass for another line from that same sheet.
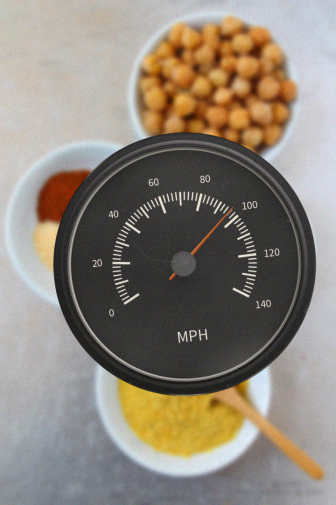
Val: 96,mph
